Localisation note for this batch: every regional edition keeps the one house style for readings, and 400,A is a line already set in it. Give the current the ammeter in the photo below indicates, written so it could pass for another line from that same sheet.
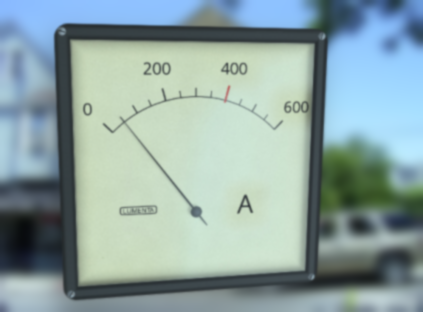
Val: 50,A
